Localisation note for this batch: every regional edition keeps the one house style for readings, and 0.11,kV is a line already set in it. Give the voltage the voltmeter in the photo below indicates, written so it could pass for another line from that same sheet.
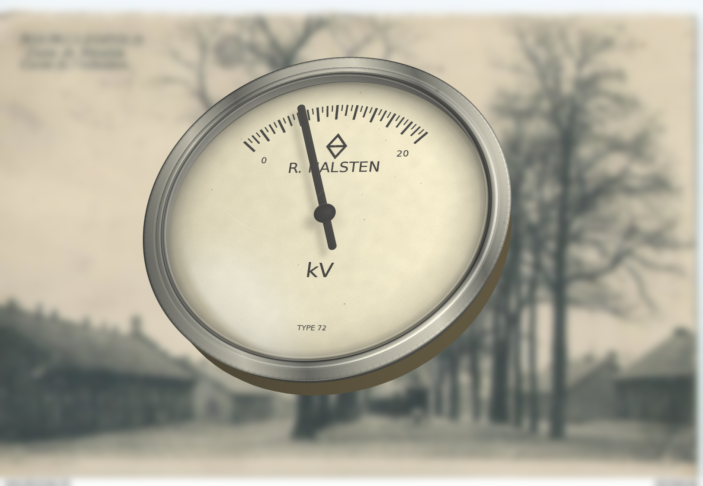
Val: 6.5,kV
